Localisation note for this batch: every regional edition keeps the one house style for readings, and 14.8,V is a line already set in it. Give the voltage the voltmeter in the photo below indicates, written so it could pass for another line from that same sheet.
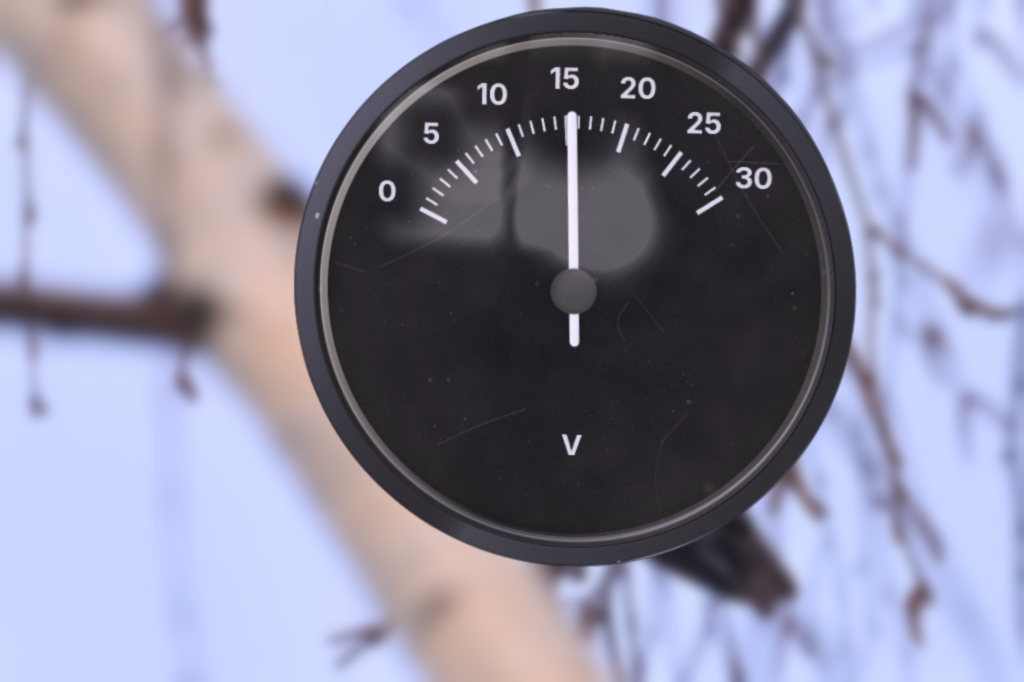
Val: 15.5,V
